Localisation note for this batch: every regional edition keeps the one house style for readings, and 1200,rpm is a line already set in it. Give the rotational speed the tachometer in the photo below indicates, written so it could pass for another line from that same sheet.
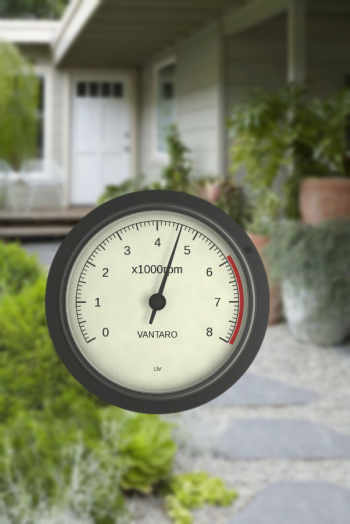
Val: 4600,rpm
